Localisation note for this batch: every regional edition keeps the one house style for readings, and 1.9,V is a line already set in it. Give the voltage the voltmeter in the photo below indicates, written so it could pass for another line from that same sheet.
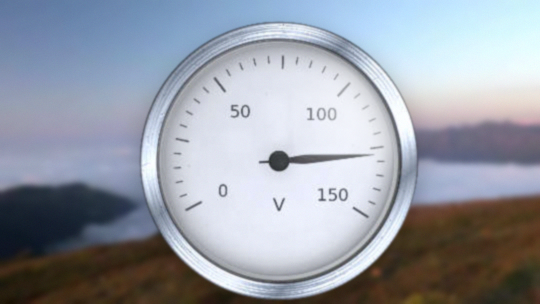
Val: 127.5,V
